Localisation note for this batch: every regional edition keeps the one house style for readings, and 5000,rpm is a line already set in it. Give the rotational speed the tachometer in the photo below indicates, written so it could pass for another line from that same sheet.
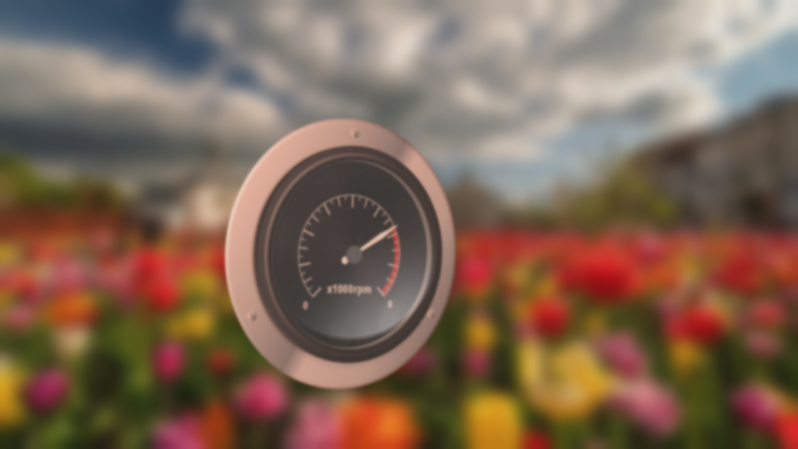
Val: 5750,rpm
